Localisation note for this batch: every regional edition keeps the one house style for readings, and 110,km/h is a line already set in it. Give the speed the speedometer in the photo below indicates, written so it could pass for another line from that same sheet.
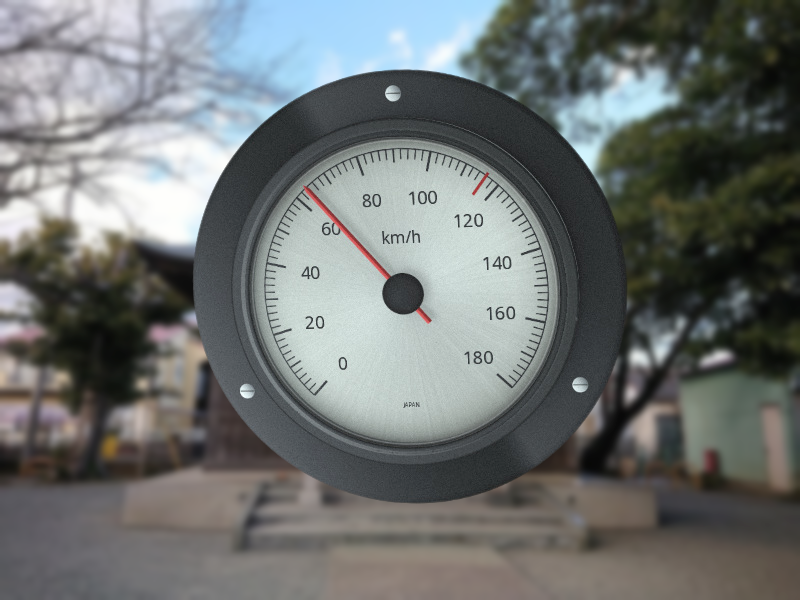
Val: 64,km/h
